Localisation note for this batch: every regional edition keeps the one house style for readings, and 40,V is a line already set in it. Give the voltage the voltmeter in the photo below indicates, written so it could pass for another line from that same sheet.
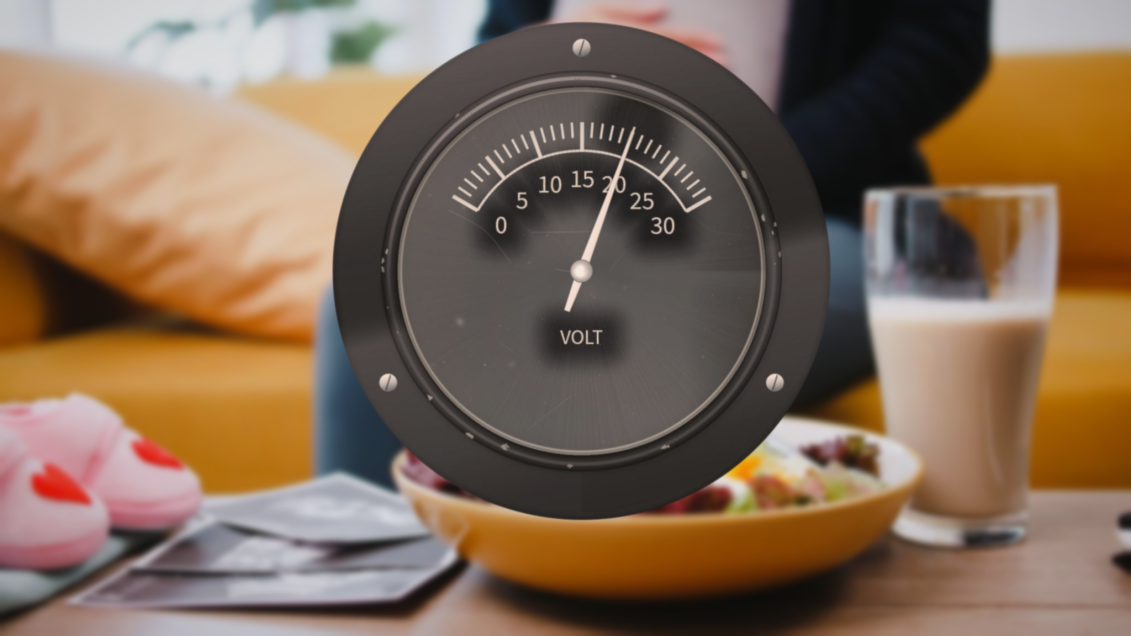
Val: 20,V
